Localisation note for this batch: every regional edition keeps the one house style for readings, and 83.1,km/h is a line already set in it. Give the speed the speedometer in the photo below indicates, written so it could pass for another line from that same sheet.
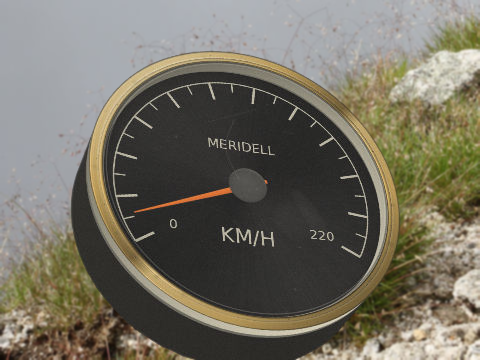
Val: 10,km/h
